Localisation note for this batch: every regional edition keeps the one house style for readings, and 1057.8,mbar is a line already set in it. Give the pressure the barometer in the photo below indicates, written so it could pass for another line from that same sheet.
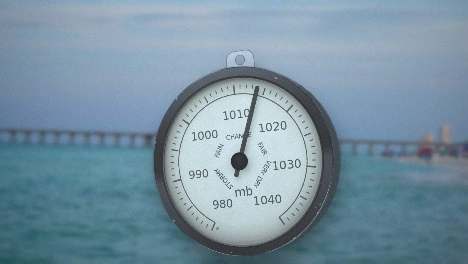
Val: 1014,mbar
